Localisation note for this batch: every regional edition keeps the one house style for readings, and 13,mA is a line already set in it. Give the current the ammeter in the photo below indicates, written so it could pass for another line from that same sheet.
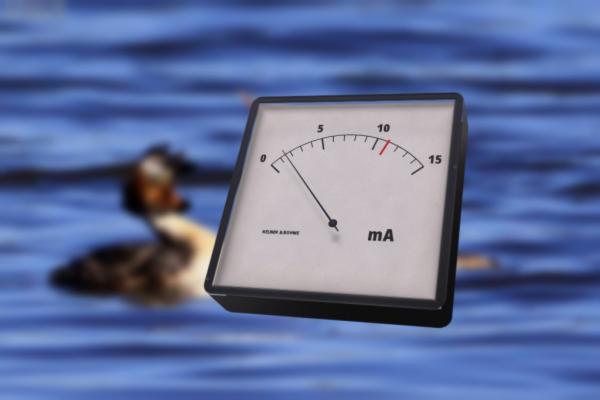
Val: 1.5,mA
